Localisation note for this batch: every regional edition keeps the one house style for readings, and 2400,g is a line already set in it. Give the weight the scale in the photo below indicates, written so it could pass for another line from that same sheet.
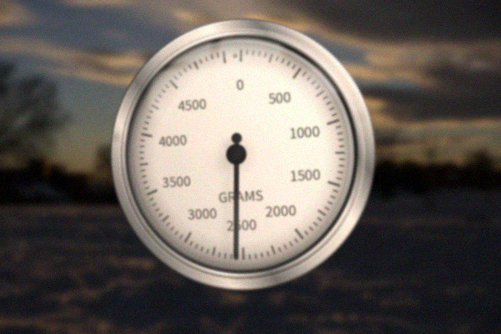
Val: 2550,g
